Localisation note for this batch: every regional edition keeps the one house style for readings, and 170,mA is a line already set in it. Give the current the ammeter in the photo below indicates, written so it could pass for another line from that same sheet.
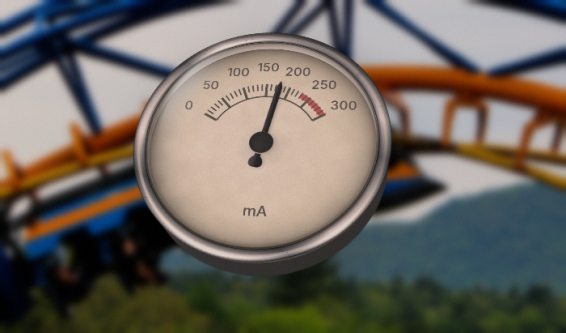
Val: 180,mA
